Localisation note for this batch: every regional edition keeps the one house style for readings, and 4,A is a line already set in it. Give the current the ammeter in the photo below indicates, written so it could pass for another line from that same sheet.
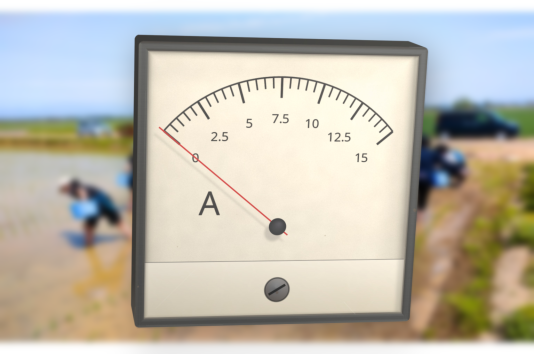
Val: 0,A
